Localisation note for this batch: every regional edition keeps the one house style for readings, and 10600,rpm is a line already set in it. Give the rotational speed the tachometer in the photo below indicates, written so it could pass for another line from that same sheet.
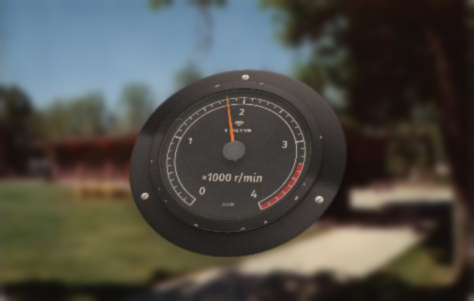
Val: 1800,rpm
